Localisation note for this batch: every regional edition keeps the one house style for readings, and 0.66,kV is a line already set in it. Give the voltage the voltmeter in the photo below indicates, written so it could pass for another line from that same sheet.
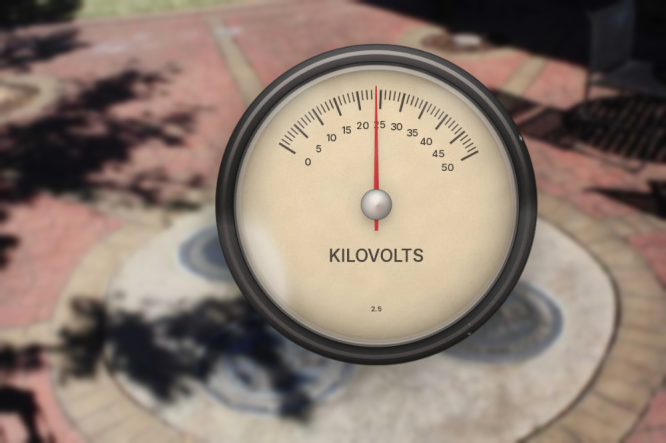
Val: 24,kV
